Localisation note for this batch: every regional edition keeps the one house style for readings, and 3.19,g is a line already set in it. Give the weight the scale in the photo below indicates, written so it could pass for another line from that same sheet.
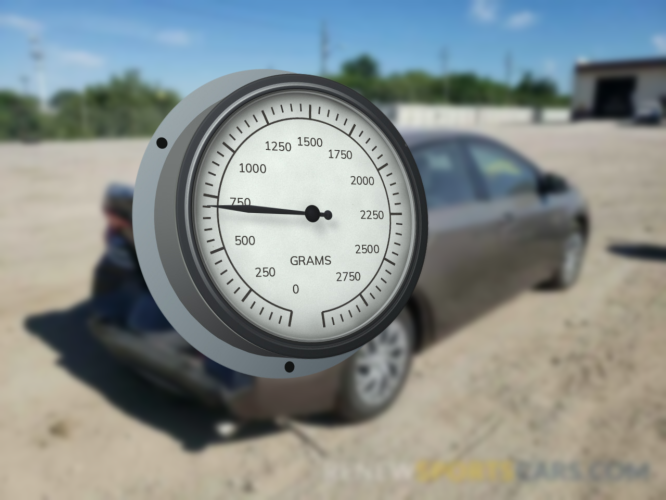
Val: 700,g
